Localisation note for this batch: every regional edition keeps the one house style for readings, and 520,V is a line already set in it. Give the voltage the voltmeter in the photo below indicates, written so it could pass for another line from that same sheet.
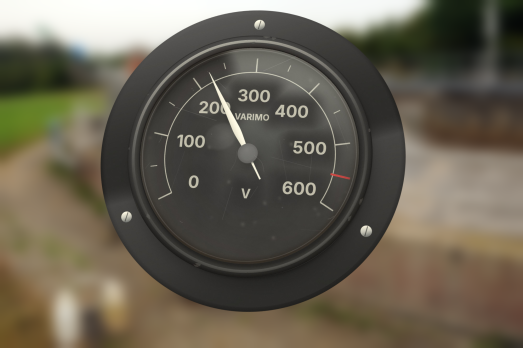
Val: 225,V
